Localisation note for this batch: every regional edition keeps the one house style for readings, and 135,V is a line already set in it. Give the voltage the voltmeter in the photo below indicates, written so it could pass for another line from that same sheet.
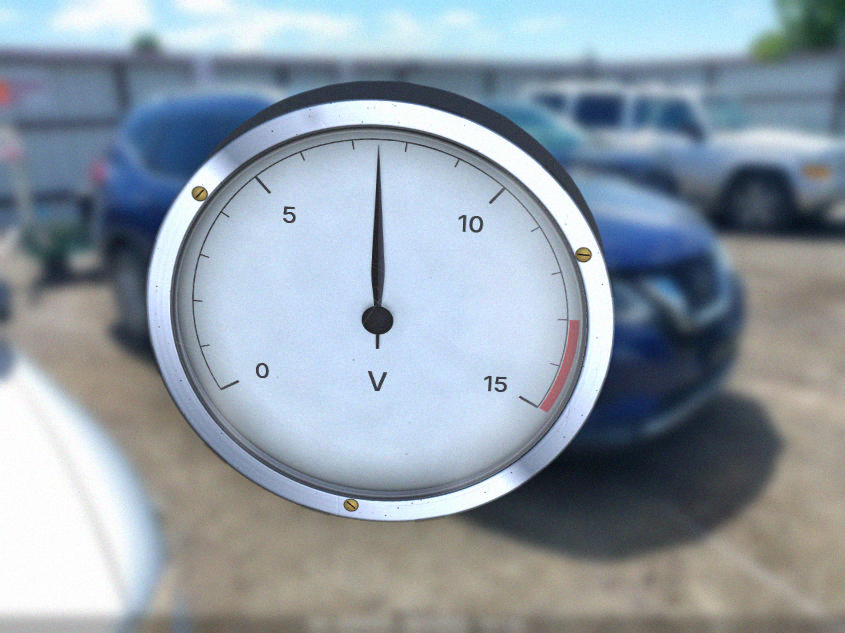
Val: 7.5,V
